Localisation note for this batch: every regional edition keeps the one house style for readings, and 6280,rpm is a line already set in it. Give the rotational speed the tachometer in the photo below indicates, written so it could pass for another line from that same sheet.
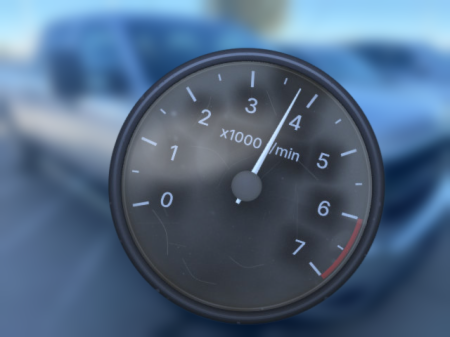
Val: 3750,rpm
